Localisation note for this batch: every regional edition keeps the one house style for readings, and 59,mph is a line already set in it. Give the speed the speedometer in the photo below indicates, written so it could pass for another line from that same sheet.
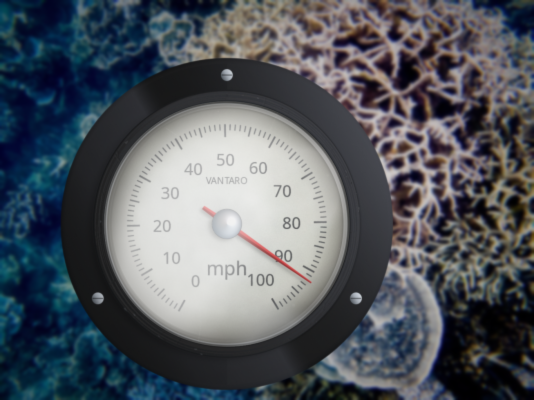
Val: 92,mph
